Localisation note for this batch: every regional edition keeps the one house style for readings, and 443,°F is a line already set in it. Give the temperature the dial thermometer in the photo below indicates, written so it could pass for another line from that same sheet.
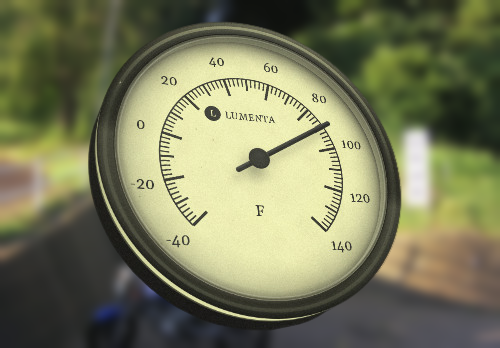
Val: 90,°F
